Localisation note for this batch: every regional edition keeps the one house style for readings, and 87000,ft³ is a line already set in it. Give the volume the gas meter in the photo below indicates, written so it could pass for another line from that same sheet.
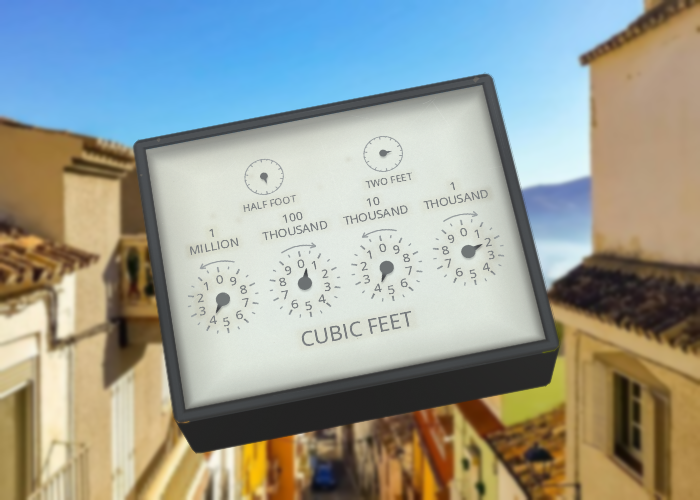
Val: 404200,ft³
